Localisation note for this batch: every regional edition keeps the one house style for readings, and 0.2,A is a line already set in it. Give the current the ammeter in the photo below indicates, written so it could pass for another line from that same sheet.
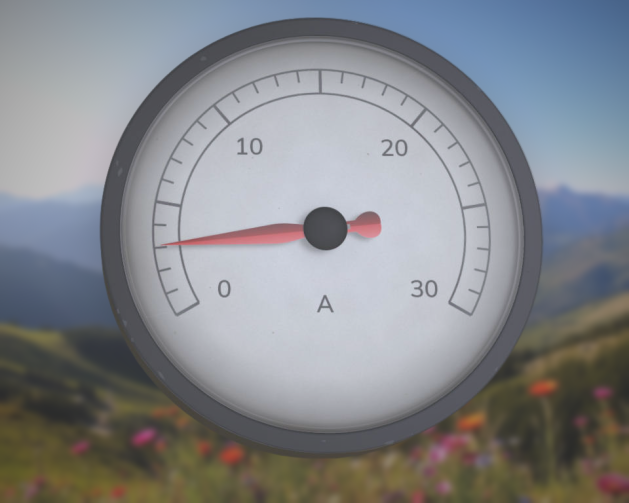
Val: 3,A
